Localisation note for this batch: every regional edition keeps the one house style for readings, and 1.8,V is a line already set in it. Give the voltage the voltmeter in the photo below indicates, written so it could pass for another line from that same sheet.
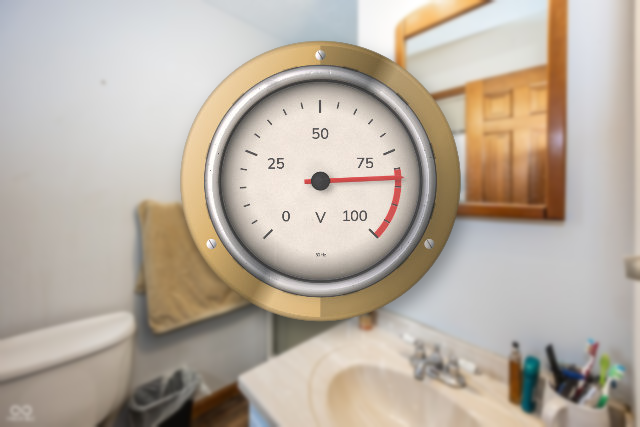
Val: 82.5,V
